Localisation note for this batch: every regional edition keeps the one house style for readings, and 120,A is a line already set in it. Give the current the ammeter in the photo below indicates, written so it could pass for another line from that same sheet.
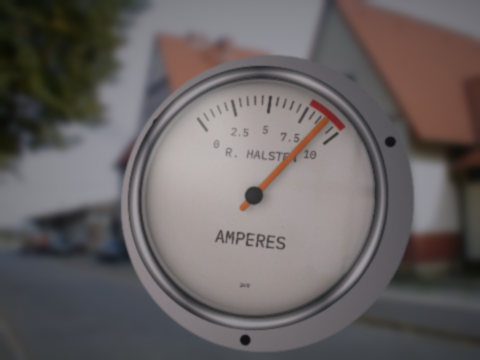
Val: 9,A
